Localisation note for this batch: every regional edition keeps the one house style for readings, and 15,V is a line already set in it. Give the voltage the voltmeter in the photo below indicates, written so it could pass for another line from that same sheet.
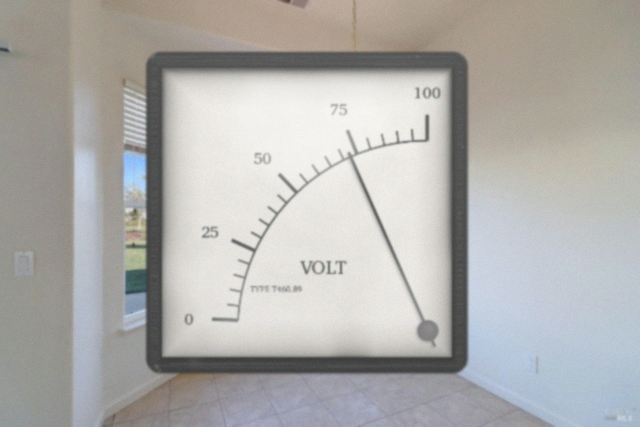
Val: 72.5,V
